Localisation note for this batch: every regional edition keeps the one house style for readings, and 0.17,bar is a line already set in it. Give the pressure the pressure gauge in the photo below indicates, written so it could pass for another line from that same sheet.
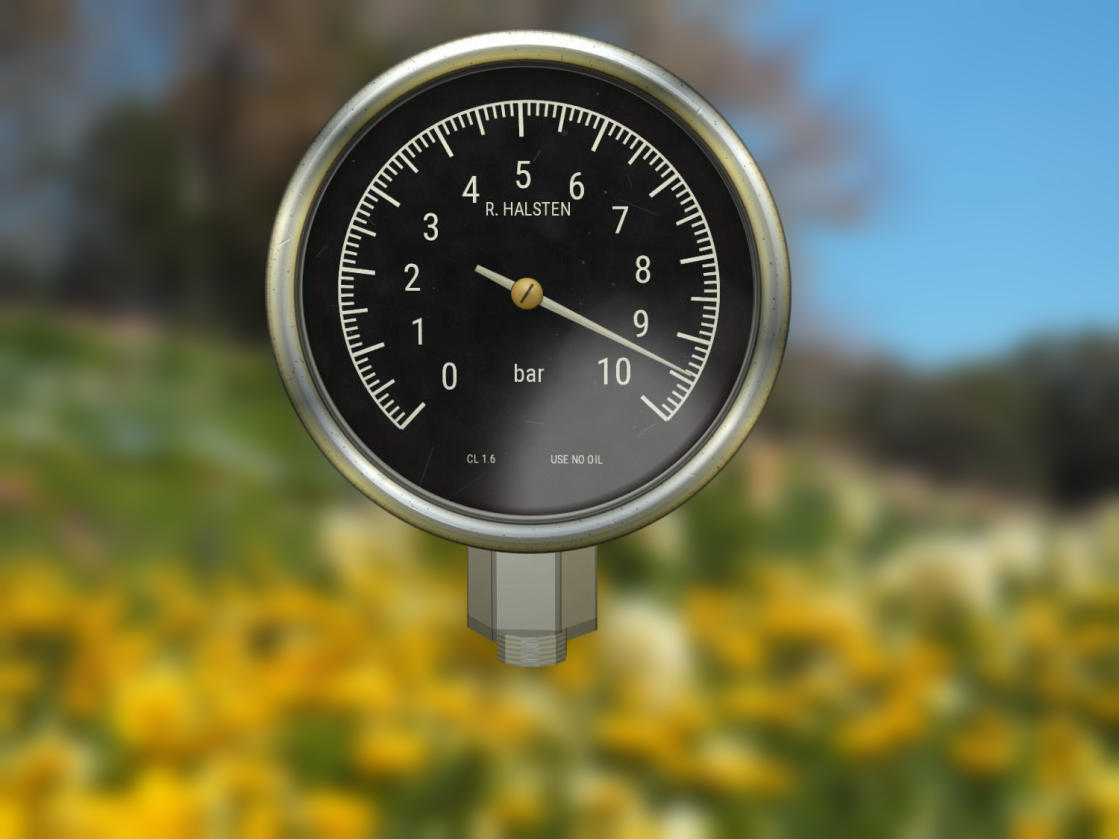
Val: 9.4,bar
